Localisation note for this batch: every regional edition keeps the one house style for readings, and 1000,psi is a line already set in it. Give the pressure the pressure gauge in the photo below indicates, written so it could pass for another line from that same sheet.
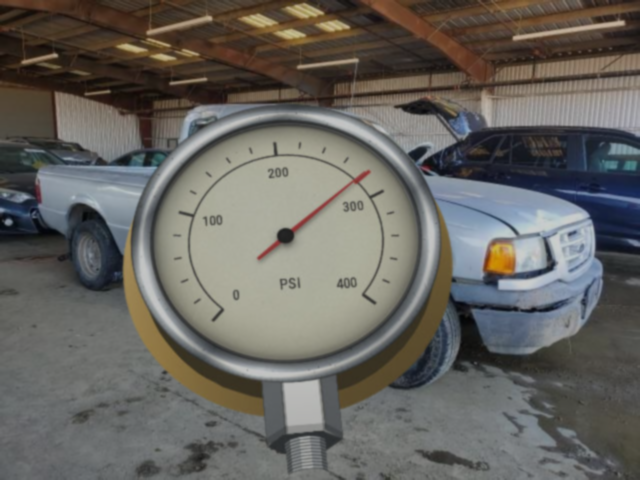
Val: 280,psi
